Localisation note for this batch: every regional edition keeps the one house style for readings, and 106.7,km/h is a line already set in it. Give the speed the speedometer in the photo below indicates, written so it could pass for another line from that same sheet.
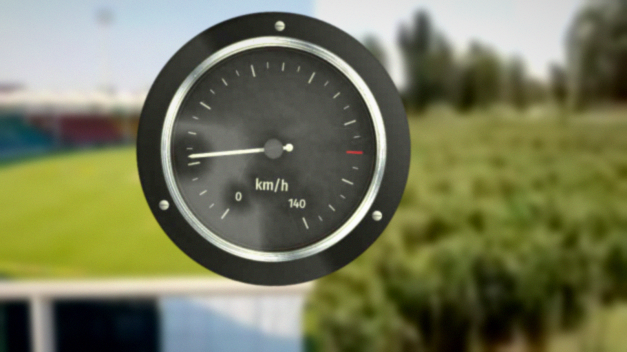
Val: 22.5,km/h
